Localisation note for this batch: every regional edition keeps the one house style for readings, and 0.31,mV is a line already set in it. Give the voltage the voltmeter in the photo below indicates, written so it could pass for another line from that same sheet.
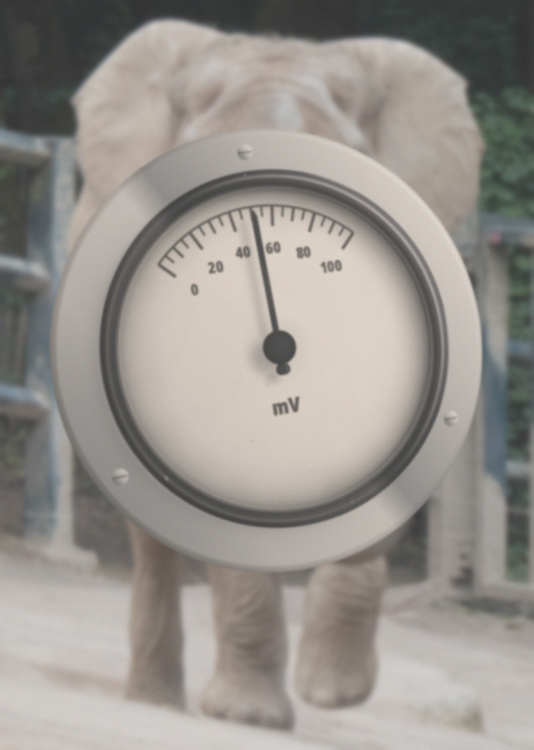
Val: 50,mV
